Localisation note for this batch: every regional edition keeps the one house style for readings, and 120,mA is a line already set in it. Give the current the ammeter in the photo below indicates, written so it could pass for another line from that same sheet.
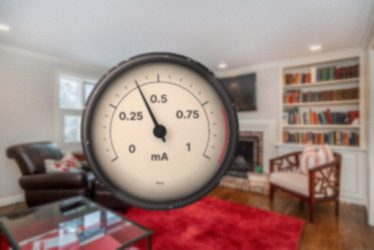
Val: 0.4,mA
